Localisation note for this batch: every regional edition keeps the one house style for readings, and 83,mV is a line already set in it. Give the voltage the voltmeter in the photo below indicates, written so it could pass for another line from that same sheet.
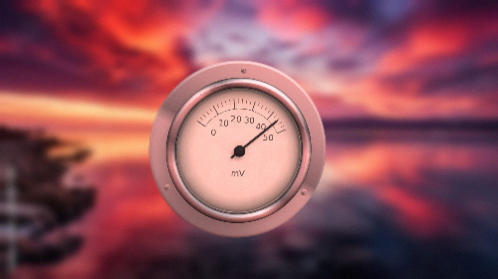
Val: 44,mV
